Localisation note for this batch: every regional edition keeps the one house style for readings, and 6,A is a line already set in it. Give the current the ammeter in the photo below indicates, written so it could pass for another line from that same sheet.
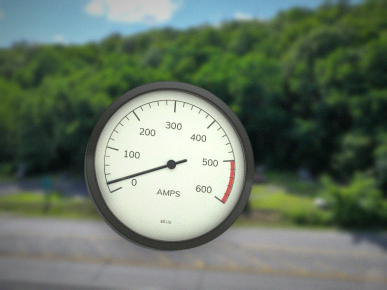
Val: 20,A
